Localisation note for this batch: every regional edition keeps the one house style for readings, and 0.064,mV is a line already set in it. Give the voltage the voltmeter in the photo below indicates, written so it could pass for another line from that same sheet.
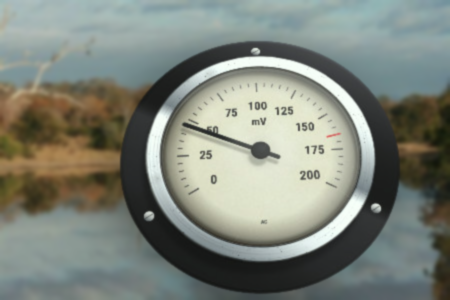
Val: 45,mV
